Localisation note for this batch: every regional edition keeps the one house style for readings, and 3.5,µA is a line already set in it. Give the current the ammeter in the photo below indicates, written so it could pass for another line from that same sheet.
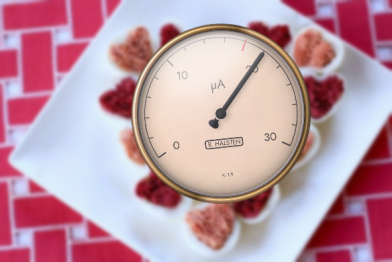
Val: 20,µA
